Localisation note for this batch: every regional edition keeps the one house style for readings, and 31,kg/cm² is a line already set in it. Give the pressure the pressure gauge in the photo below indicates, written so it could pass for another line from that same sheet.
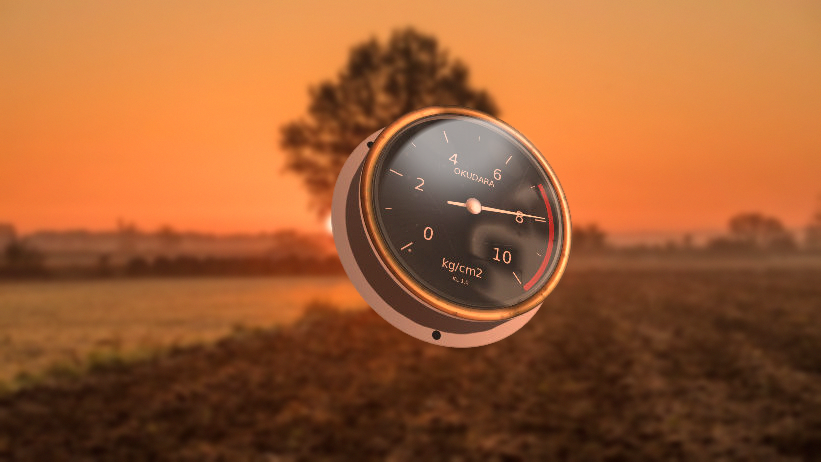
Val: 8,kg/cm²
